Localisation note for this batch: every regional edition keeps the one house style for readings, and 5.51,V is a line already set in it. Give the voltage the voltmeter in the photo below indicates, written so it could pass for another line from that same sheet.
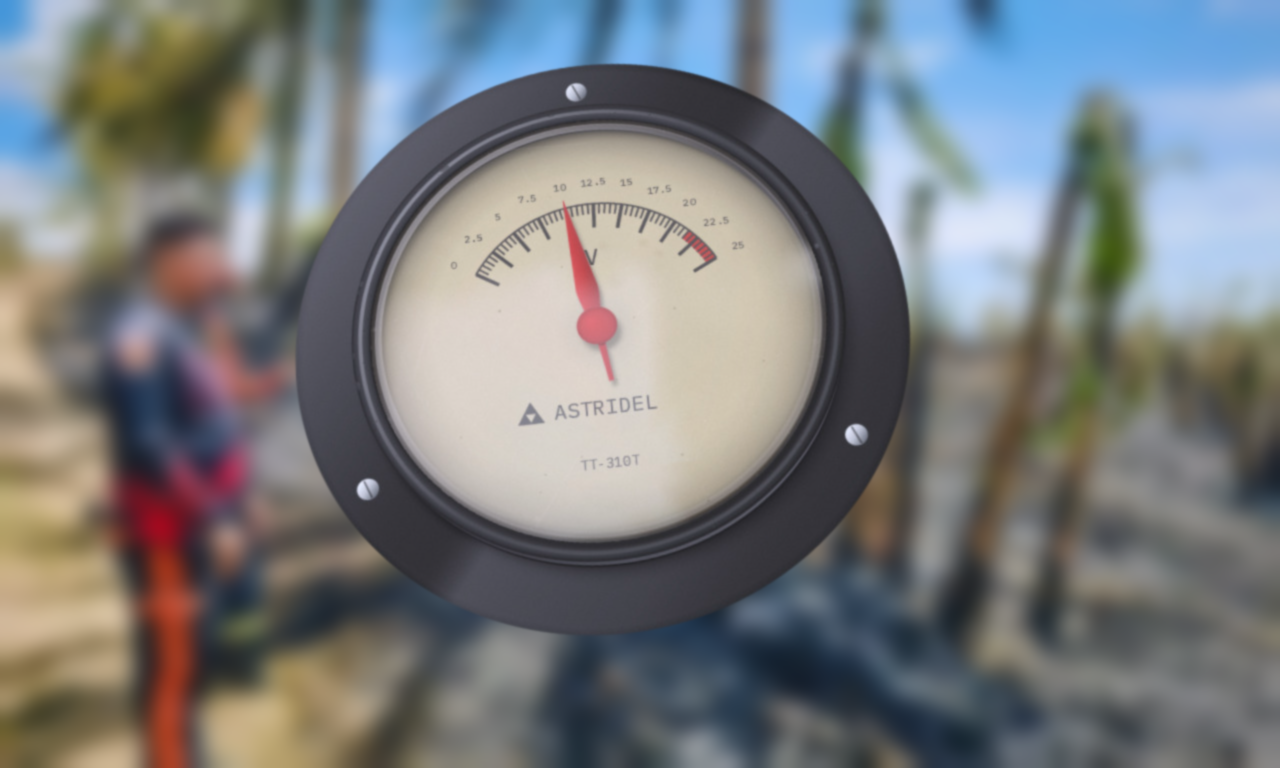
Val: 10,V
